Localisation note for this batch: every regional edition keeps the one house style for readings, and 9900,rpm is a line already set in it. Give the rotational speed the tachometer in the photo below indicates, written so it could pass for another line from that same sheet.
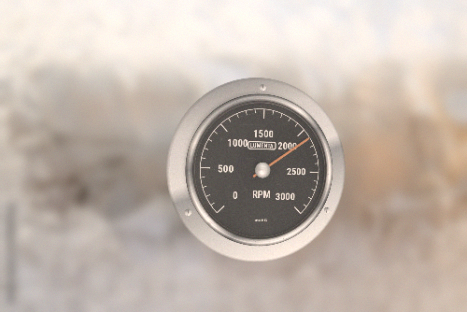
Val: 2100,rpm
